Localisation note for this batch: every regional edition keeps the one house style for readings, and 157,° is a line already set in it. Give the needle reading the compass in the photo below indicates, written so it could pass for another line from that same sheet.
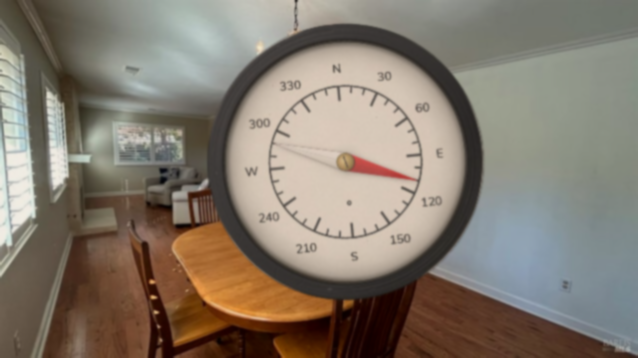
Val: 110,°
